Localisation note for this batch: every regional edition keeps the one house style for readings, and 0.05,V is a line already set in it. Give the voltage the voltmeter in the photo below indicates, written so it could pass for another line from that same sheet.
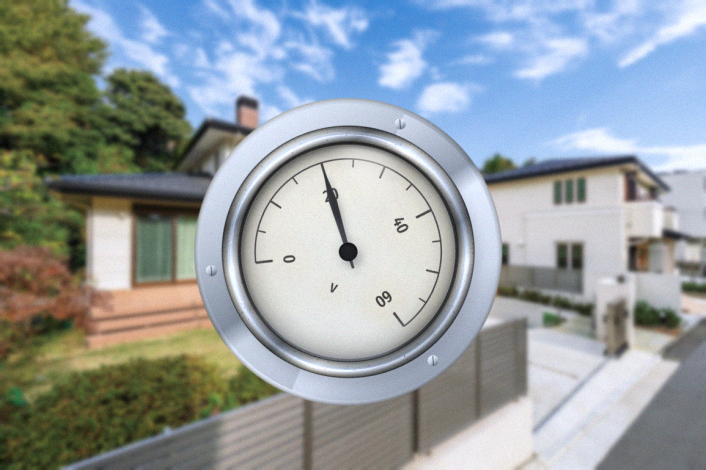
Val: 20,V
